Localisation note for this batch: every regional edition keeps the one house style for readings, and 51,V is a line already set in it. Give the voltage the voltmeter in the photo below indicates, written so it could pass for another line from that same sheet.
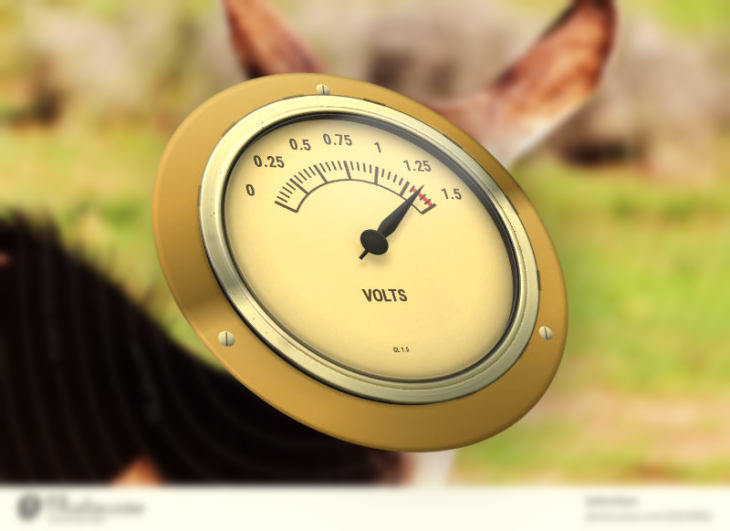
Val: 1.35,V
